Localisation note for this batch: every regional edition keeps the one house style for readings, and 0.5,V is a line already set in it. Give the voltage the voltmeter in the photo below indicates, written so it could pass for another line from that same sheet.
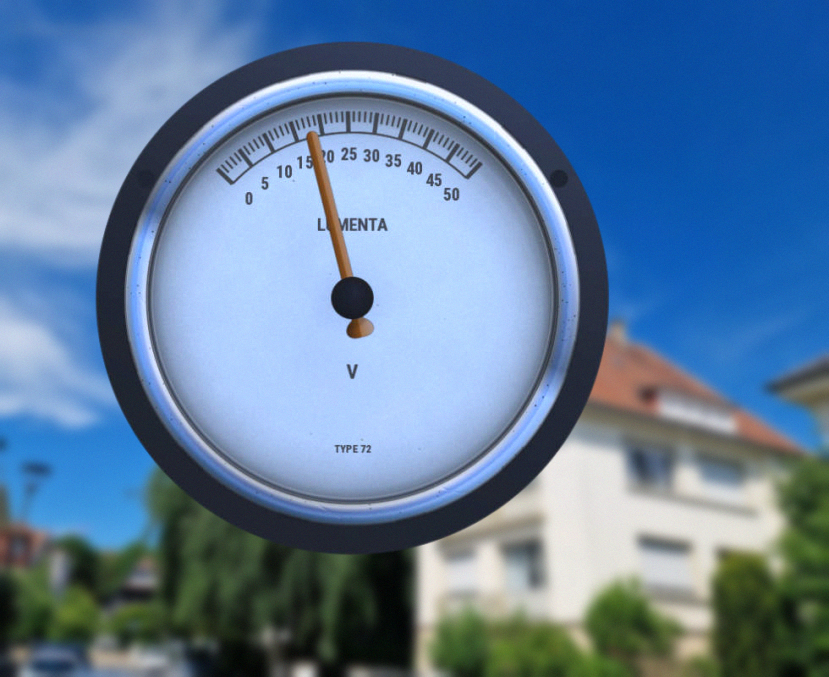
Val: 18,V
